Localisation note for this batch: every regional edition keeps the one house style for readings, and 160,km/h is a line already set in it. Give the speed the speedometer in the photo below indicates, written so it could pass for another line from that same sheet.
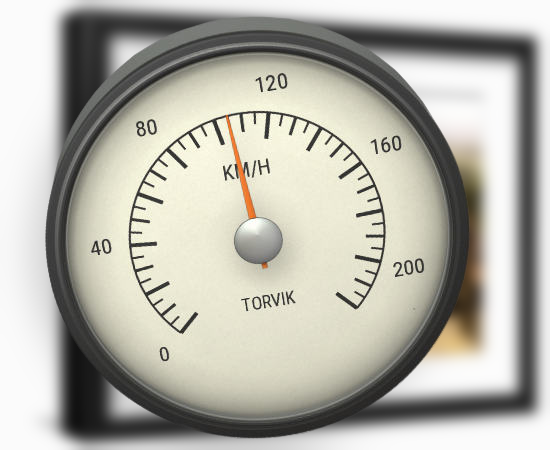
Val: 105,km/h
